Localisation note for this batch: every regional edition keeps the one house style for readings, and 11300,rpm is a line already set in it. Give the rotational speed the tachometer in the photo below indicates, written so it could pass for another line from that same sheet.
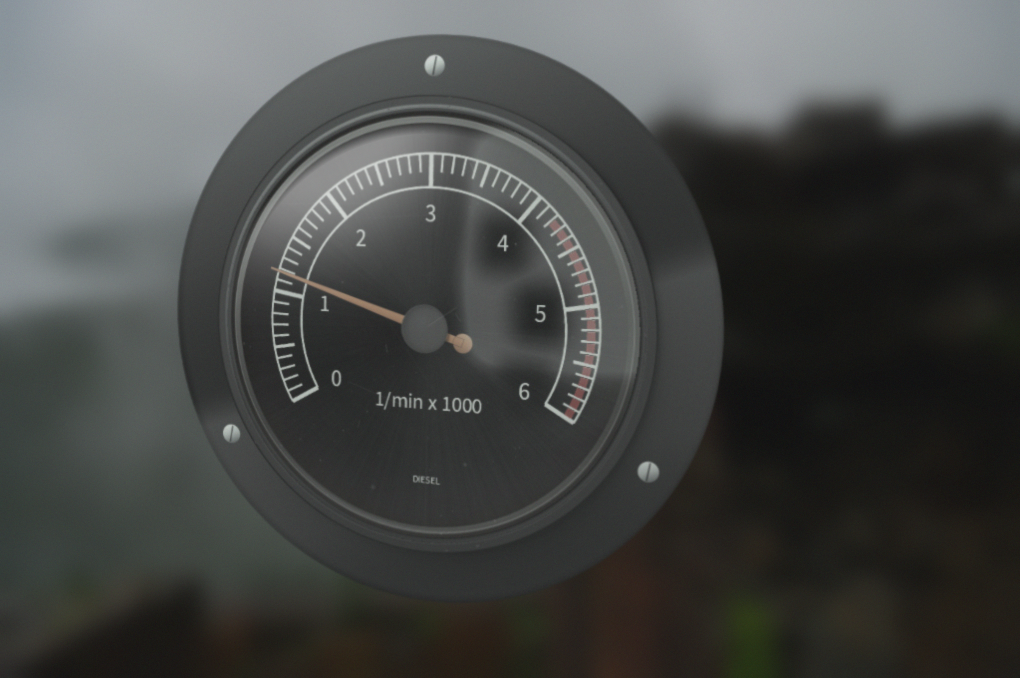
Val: 1200,rpm
